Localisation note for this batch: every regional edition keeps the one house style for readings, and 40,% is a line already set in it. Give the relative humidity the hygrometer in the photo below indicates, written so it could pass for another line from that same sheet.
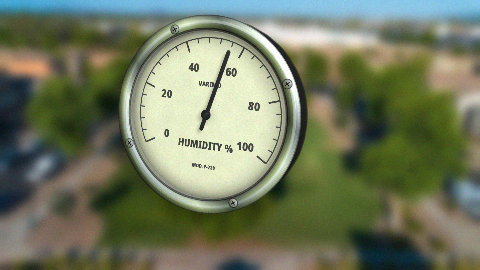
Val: 56,%
